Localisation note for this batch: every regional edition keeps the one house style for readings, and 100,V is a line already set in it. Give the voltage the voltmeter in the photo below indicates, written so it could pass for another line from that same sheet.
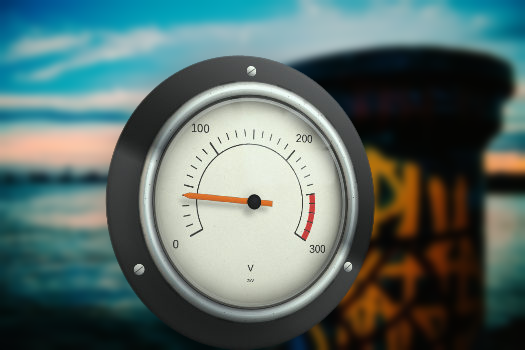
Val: 40,V
